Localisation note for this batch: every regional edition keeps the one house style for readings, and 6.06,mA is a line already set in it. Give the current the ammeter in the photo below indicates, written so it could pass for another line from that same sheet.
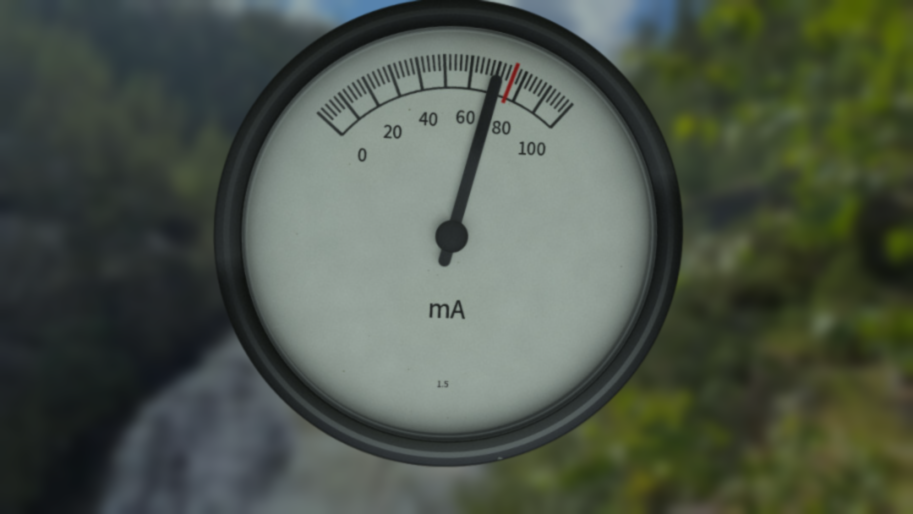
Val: 70,mA
